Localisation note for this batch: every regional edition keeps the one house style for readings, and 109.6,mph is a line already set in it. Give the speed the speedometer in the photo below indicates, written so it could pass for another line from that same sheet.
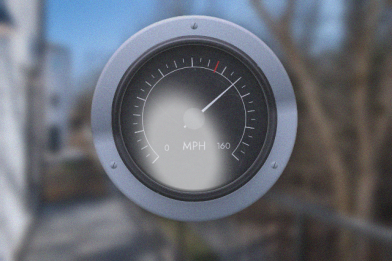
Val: 110,mph
